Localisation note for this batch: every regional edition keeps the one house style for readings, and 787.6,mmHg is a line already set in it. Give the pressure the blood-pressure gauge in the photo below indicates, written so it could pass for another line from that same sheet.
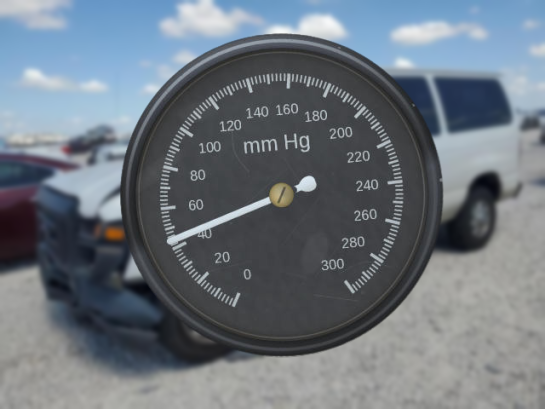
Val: 44,mmHg
